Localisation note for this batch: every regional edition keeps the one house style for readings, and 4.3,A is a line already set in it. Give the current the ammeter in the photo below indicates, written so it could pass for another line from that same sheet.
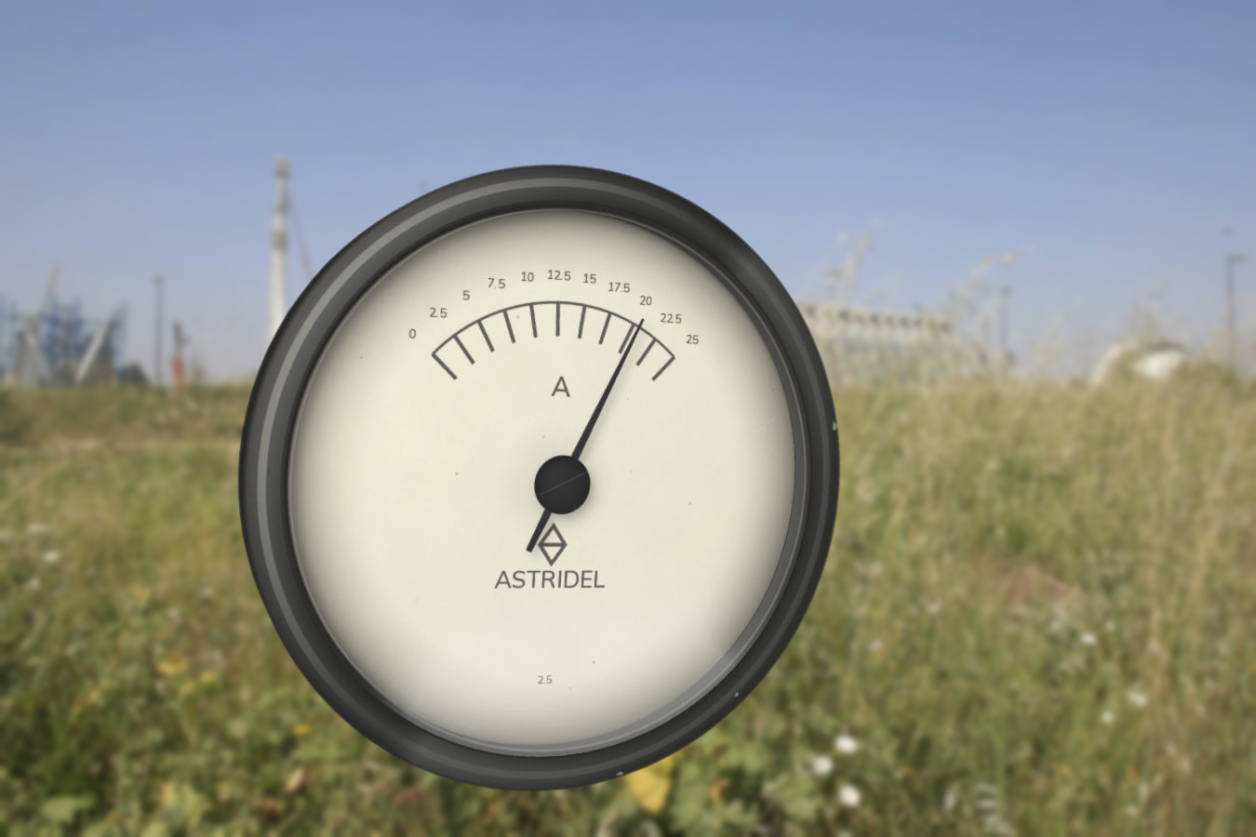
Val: 20,A
